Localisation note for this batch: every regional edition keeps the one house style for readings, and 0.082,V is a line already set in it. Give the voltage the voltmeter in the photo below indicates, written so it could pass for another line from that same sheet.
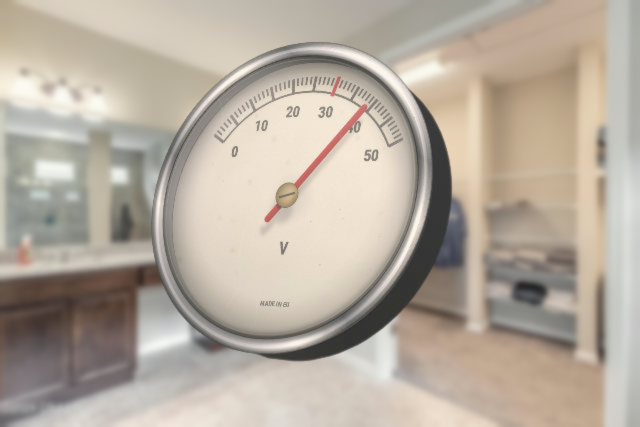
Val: 40,V
